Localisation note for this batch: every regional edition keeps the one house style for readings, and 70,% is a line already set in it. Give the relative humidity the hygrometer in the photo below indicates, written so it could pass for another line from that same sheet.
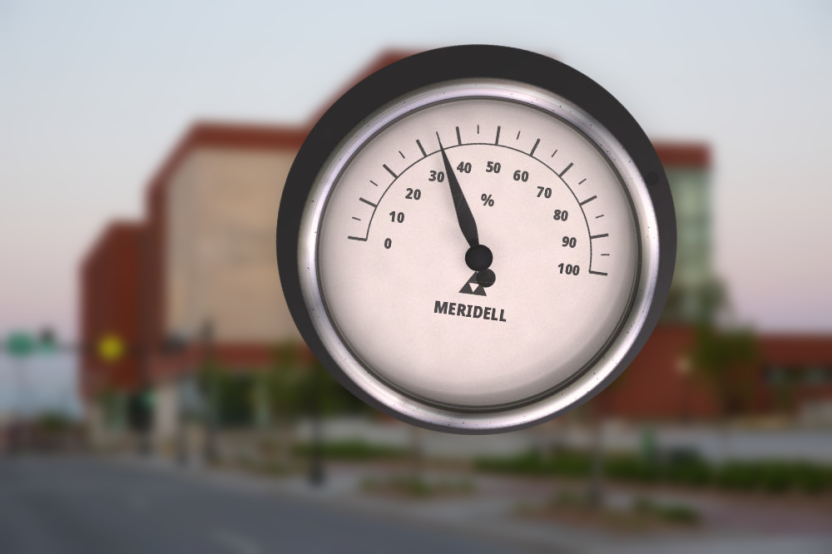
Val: 35,%
